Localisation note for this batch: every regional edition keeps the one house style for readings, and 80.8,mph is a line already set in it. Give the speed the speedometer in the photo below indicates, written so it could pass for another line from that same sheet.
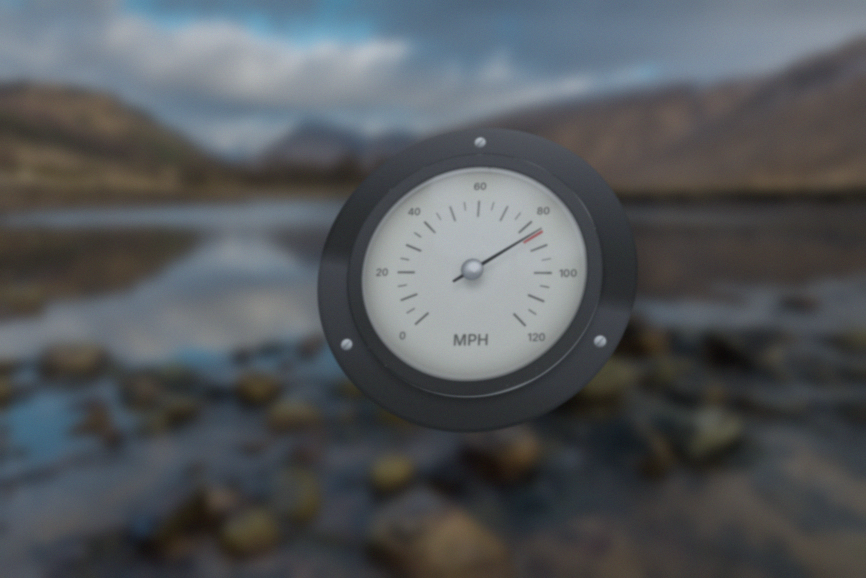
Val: 85,mph
